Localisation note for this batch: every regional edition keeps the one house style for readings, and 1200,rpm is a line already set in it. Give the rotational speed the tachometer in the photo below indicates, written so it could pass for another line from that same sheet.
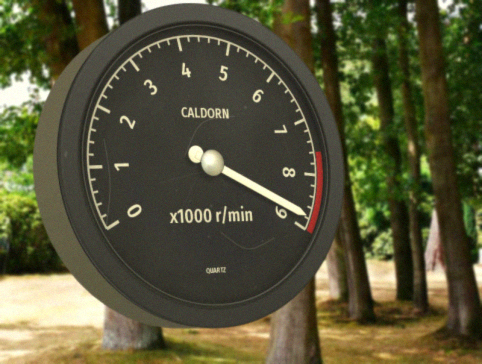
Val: 8800,rpm
